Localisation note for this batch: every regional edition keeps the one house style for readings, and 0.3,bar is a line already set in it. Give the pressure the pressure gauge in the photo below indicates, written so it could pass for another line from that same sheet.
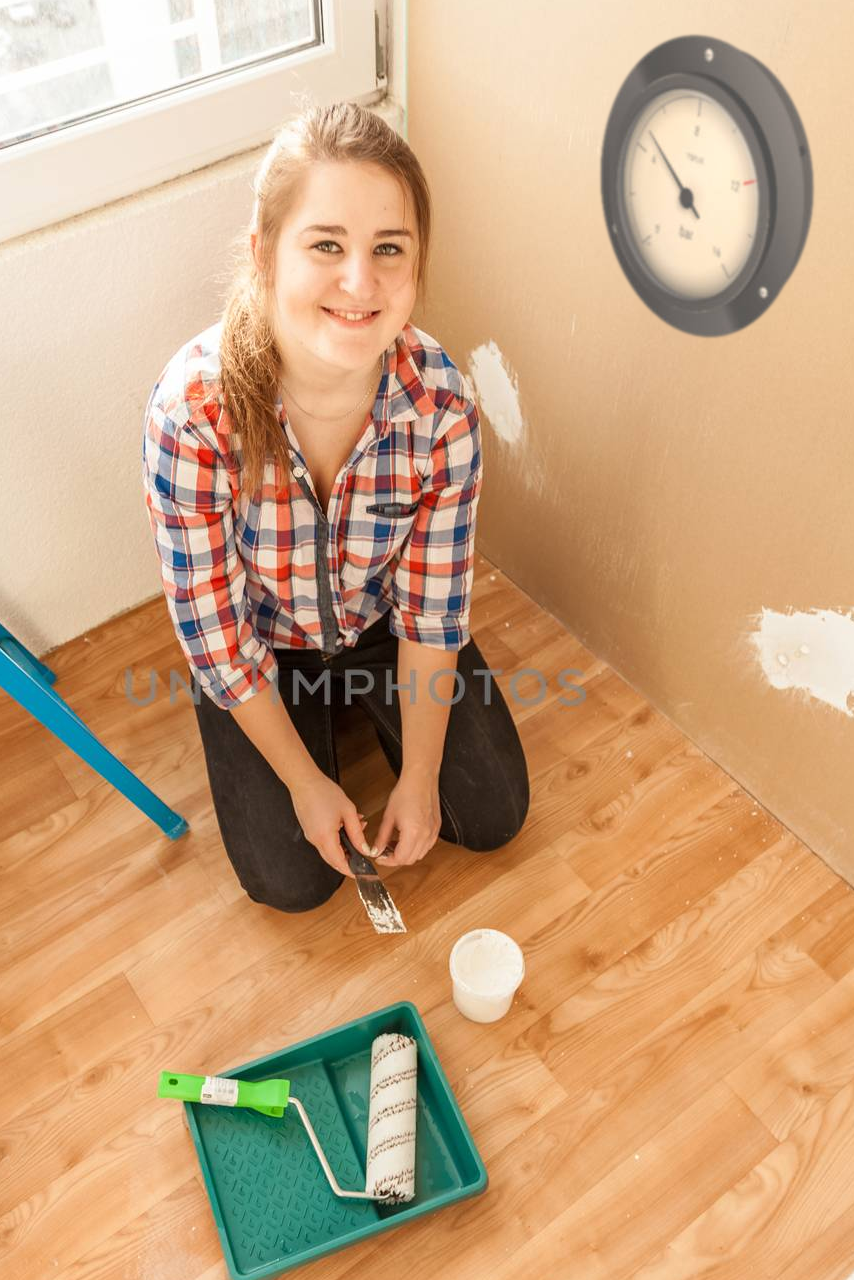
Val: 5,bar
